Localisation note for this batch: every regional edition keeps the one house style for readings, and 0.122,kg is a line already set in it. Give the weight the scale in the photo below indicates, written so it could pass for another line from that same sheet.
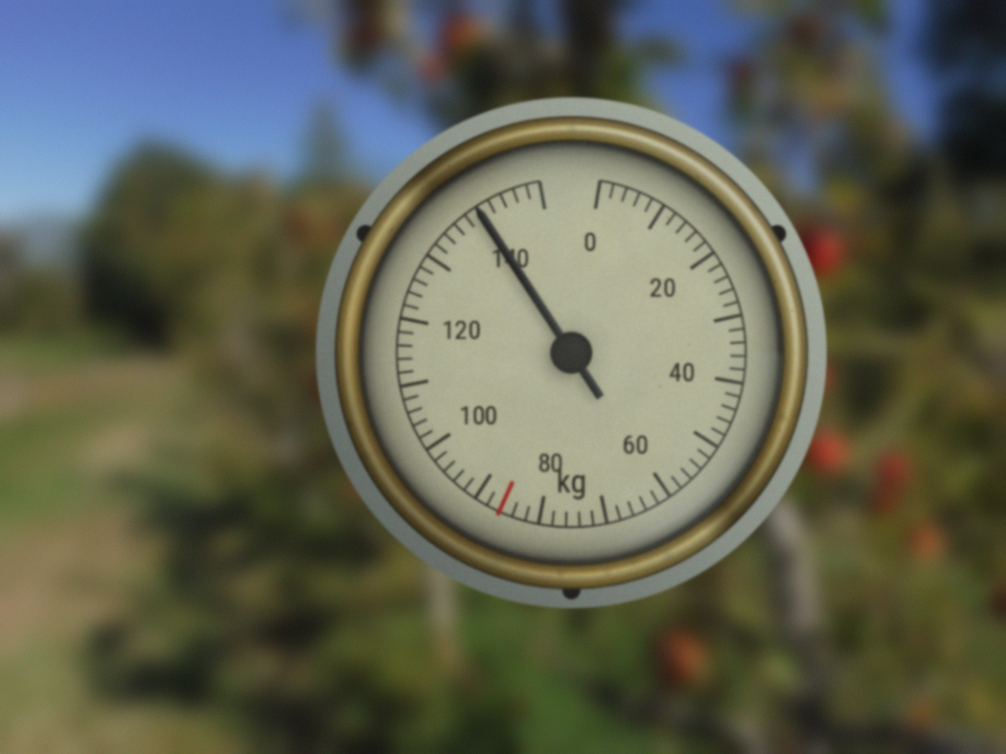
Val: 140,kg
